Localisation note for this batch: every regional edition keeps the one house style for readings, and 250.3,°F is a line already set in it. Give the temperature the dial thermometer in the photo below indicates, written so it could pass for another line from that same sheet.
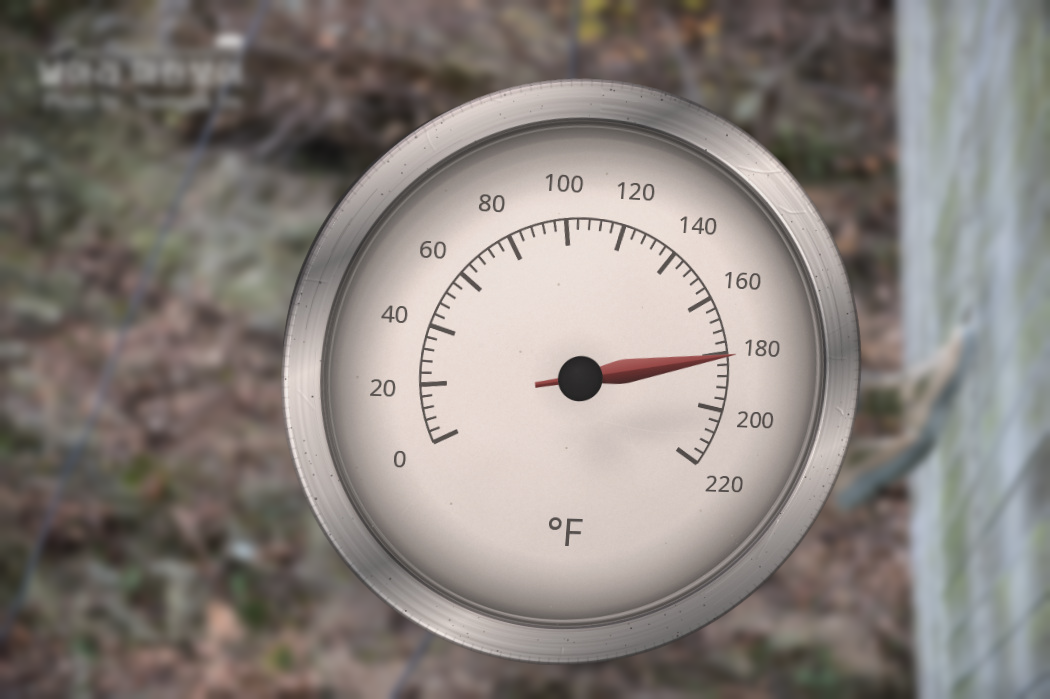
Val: 180,°F
